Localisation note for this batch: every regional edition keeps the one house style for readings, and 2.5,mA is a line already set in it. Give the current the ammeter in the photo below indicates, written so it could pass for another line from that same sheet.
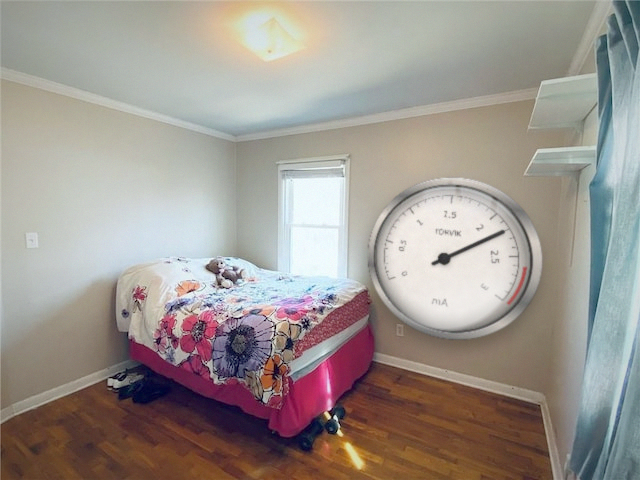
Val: 2.2,mA
